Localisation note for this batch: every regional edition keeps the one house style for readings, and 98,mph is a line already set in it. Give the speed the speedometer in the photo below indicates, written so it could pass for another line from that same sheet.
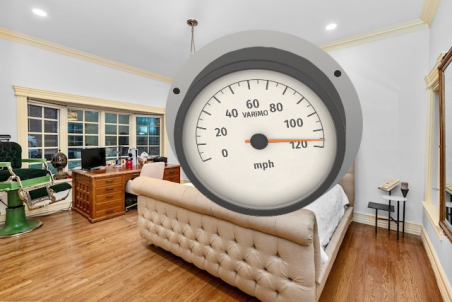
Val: 115,mph
